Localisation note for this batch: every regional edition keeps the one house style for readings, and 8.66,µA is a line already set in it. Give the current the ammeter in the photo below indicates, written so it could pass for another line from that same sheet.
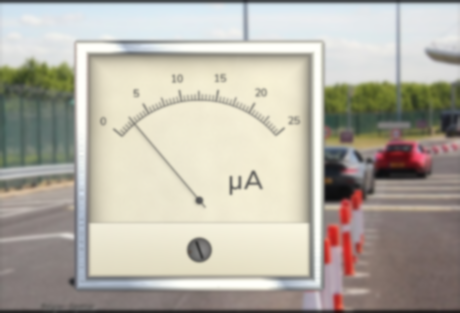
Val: 2.5,µA
